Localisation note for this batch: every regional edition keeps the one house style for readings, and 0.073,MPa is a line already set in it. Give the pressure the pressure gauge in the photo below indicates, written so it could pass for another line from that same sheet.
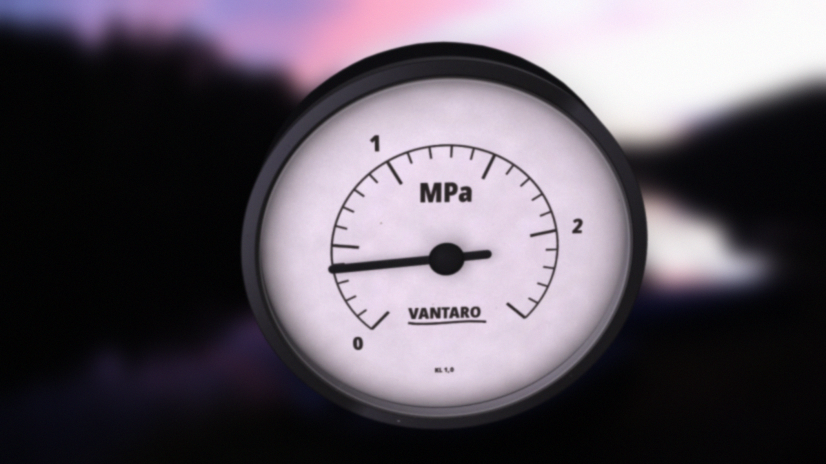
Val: 0.4,MPa
